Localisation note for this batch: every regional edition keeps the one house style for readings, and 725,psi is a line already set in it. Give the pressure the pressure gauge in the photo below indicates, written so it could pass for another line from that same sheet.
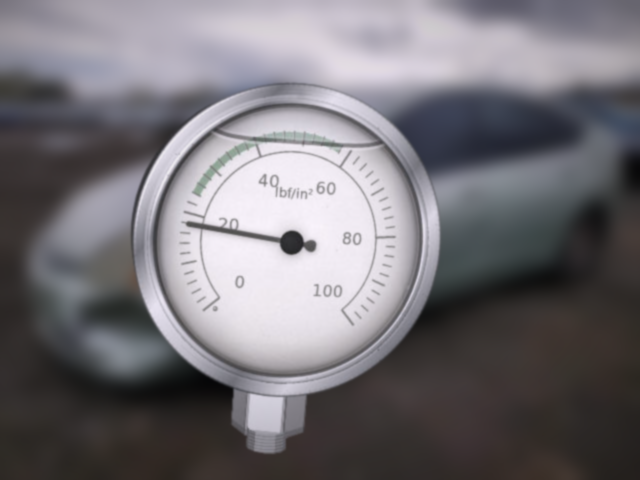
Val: 18,psi
